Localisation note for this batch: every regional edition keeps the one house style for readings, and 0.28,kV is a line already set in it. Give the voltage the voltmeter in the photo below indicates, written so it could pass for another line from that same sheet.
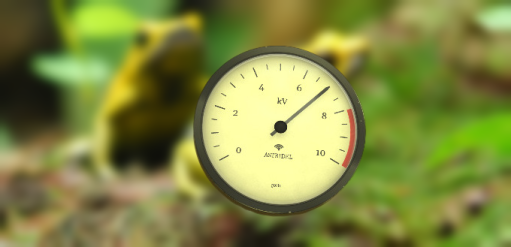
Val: 7,kV
